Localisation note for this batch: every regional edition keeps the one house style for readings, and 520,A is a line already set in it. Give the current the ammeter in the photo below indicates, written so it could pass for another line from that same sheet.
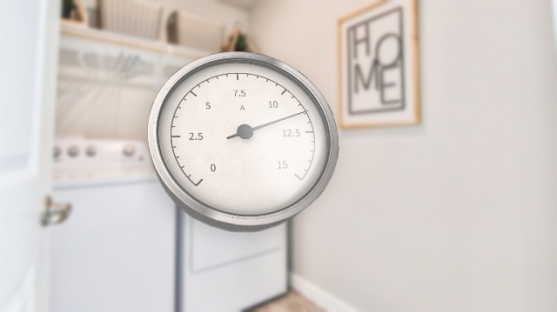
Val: 11.5,A
